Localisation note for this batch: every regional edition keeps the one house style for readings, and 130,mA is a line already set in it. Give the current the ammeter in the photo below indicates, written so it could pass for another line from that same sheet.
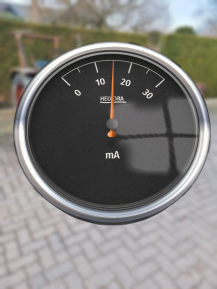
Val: 15,mA
